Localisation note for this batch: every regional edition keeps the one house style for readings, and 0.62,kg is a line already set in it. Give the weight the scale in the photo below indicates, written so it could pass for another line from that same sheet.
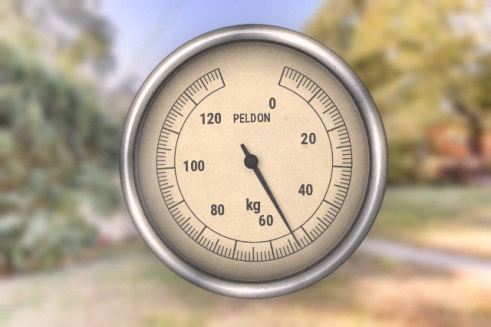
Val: 53,kg
